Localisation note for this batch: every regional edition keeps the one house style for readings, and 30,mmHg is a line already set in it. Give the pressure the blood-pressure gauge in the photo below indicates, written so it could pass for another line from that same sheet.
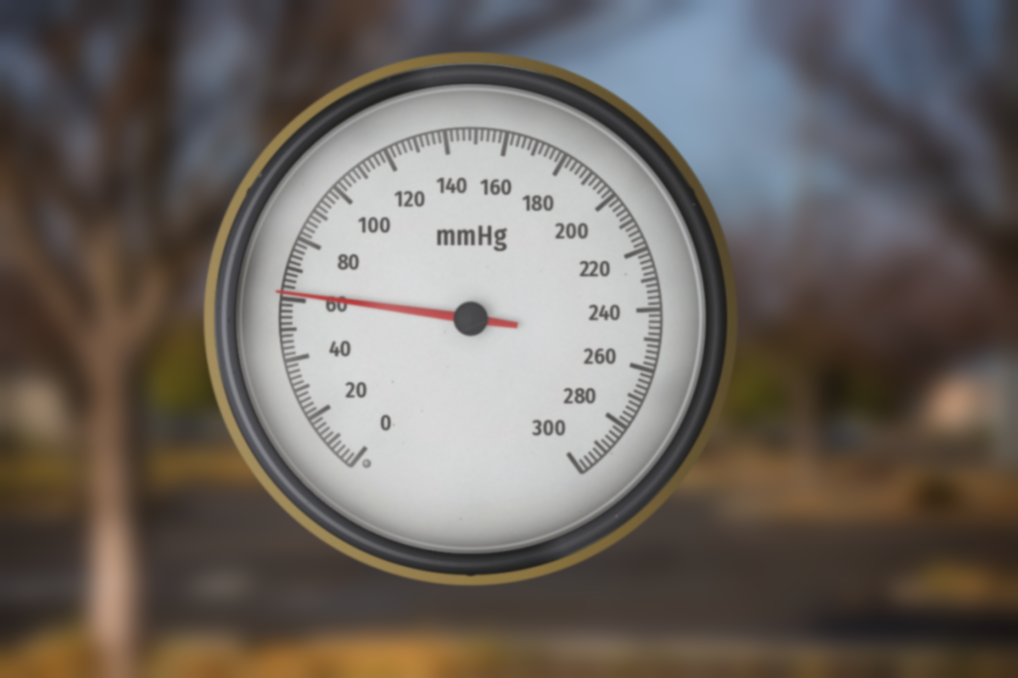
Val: 62,mmHg
